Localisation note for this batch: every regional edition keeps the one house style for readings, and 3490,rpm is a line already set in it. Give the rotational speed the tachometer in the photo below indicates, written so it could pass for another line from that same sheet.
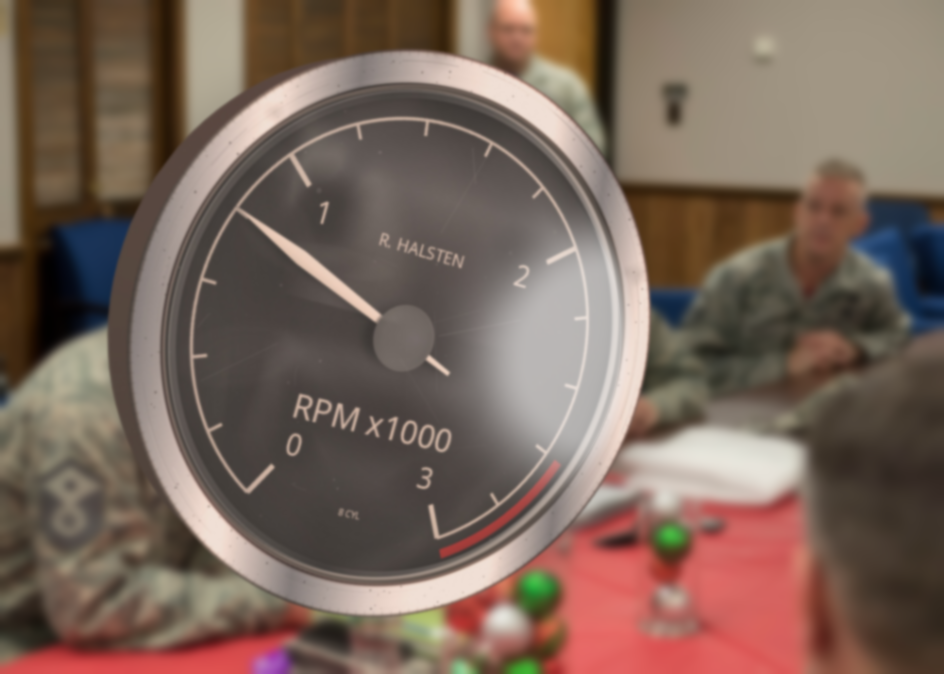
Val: 800,rpm
